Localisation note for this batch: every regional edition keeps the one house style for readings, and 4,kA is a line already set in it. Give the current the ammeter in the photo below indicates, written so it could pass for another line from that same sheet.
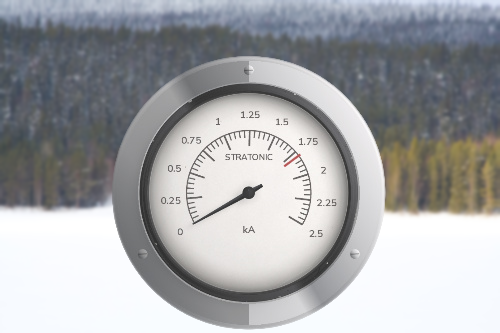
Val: 0,kA
